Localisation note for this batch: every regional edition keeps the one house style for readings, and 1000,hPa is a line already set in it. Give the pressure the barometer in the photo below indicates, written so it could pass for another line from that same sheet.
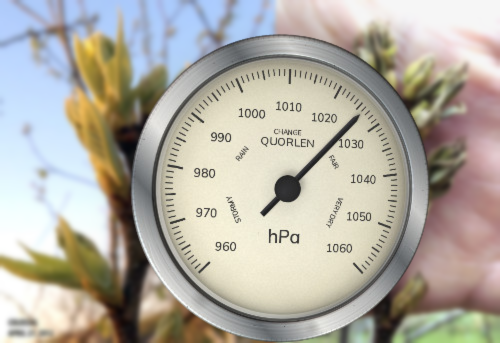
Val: 1026,hPa
